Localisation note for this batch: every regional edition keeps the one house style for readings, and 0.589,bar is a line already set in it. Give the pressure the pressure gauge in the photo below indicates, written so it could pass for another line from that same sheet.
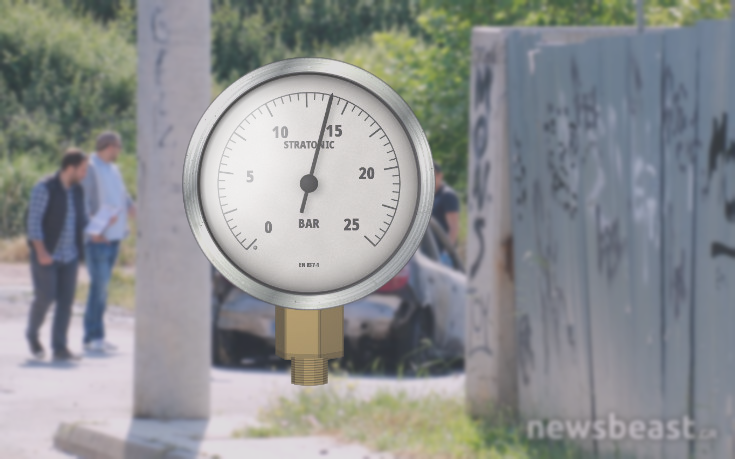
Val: 14,bar
